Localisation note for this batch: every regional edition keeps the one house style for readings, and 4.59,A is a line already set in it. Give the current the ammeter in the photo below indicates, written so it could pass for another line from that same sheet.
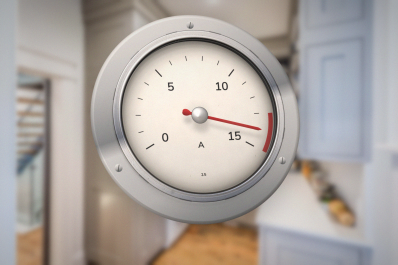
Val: 14,A
